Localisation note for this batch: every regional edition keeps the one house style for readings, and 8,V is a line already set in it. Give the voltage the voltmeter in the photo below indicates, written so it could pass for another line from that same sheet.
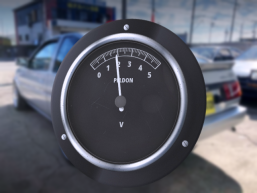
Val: 2,V
